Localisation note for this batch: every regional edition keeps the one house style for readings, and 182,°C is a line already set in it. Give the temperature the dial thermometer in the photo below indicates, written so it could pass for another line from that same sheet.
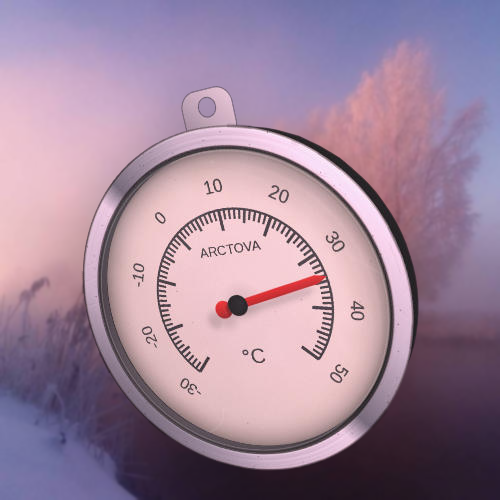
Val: 34,°C
